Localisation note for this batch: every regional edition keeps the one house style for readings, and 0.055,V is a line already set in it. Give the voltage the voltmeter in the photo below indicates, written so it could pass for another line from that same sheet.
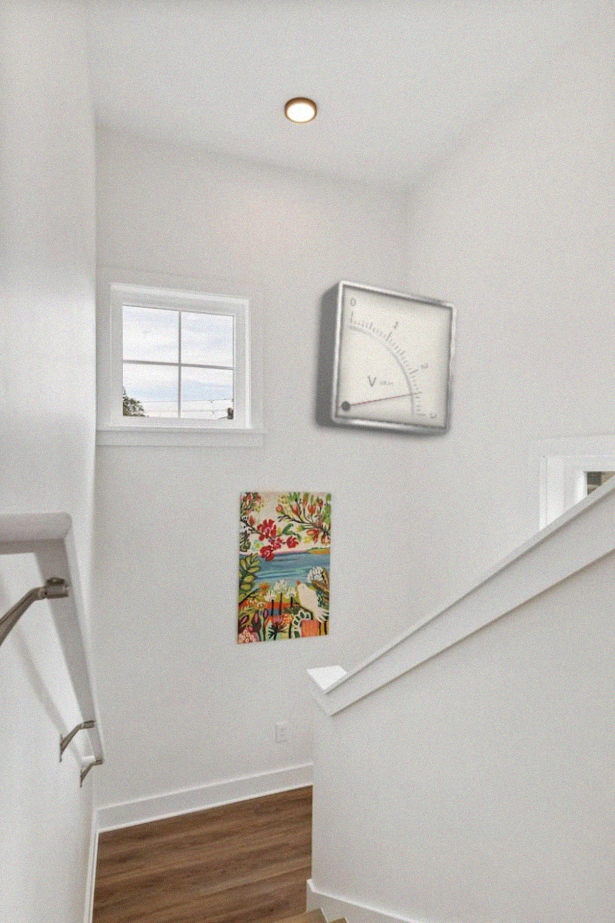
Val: 2.5,V
